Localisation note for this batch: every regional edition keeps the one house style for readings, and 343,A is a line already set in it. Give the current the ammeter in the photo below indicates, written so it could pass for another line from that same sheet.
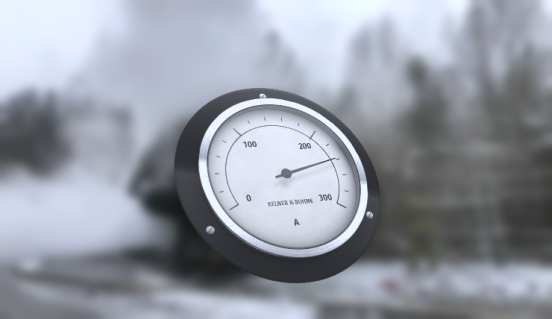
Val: 240,A
